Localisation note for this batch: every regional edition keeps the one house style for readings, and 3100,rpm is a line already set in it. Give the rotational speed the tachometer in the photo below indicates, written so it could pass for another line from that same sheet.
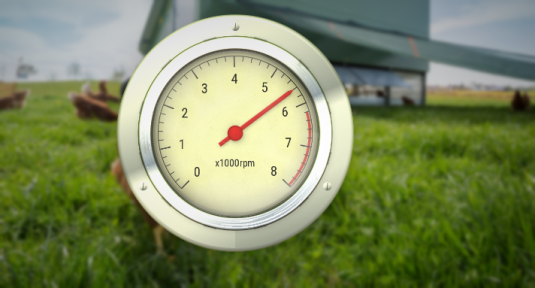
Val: 5600,rpm
